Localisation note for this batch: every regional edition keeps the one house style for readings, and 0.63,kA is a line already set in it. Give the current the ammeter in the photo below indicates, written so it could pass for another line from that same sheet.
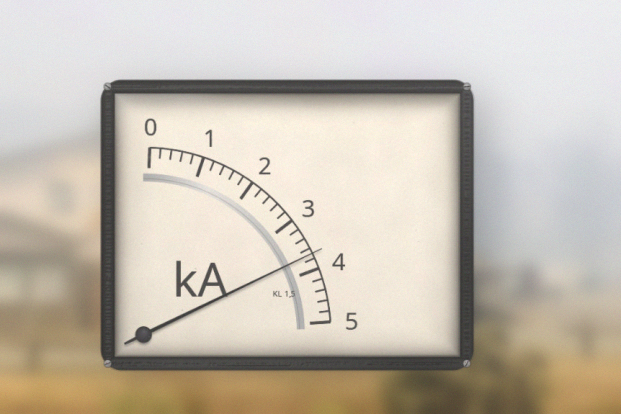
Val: 3.7,kA
